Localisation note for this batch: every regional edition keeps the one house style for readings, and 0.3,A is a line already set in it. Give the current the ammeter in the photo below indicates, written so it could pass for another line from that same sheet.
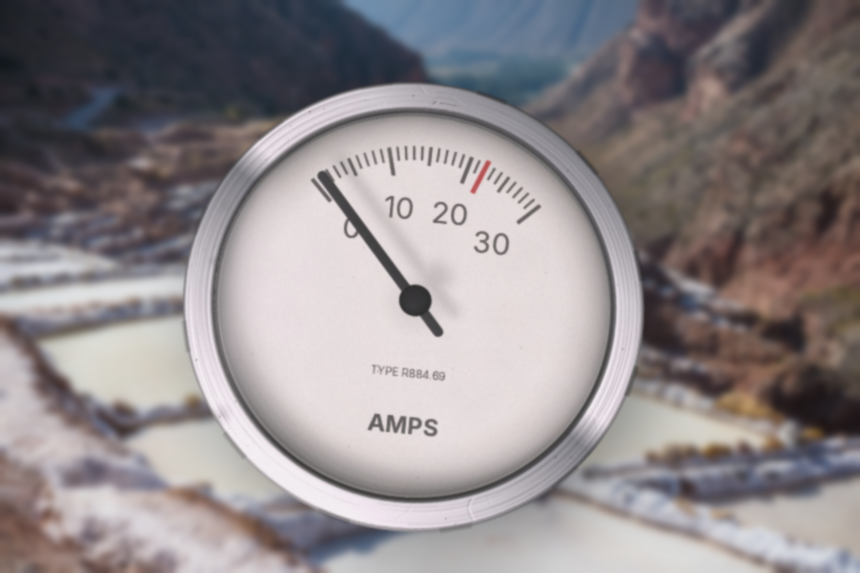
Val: 1,A
